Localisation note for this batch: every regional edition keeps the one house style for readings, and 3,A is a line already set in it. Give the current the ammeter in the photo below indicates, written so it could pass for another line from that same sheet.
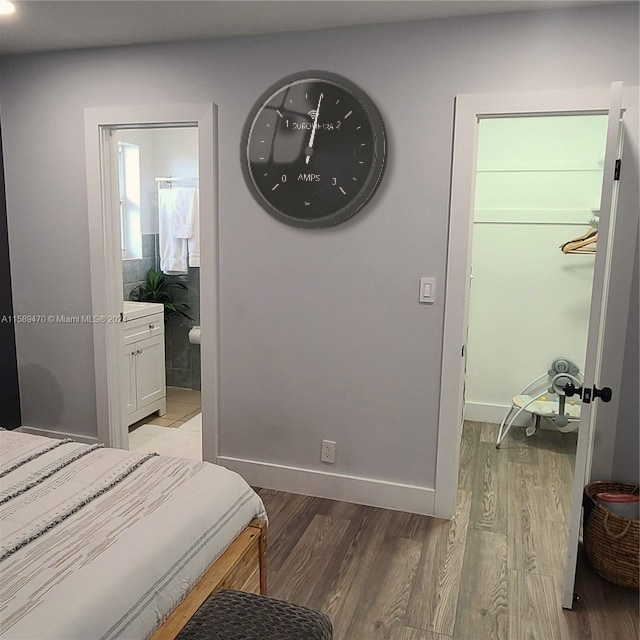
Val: 1.6,A
